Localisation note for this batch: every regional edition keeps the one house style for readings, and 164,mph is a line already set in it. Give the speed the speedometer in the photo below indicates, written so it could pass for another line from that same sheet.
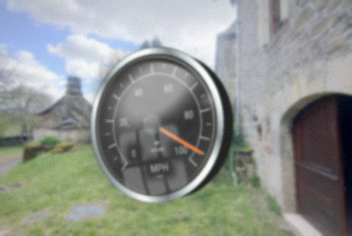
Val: 95,mph
